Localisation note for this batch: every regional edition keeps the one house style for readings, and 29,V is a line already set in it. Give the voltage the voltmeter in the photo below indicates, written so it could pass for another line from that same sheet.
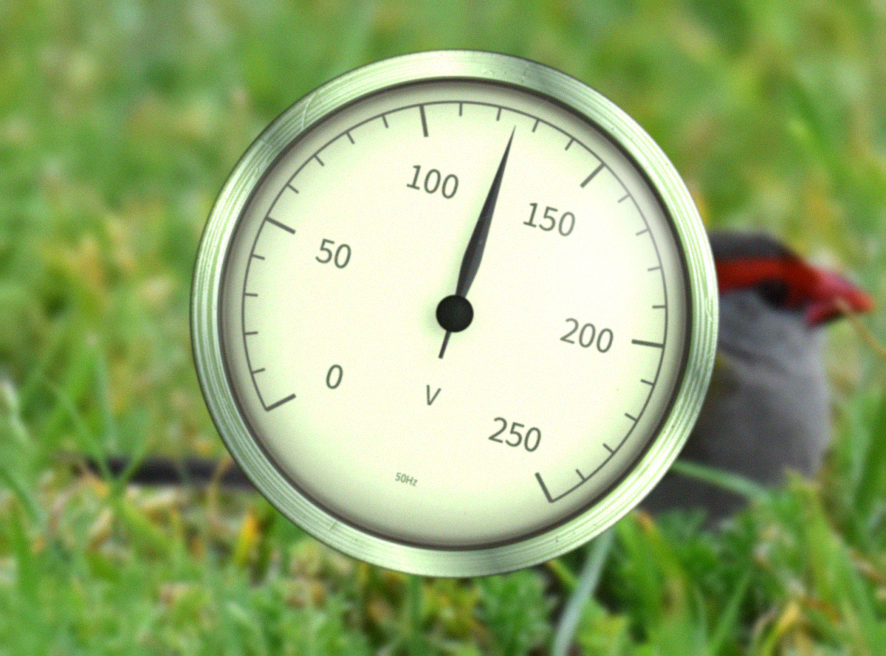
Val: 125,V
